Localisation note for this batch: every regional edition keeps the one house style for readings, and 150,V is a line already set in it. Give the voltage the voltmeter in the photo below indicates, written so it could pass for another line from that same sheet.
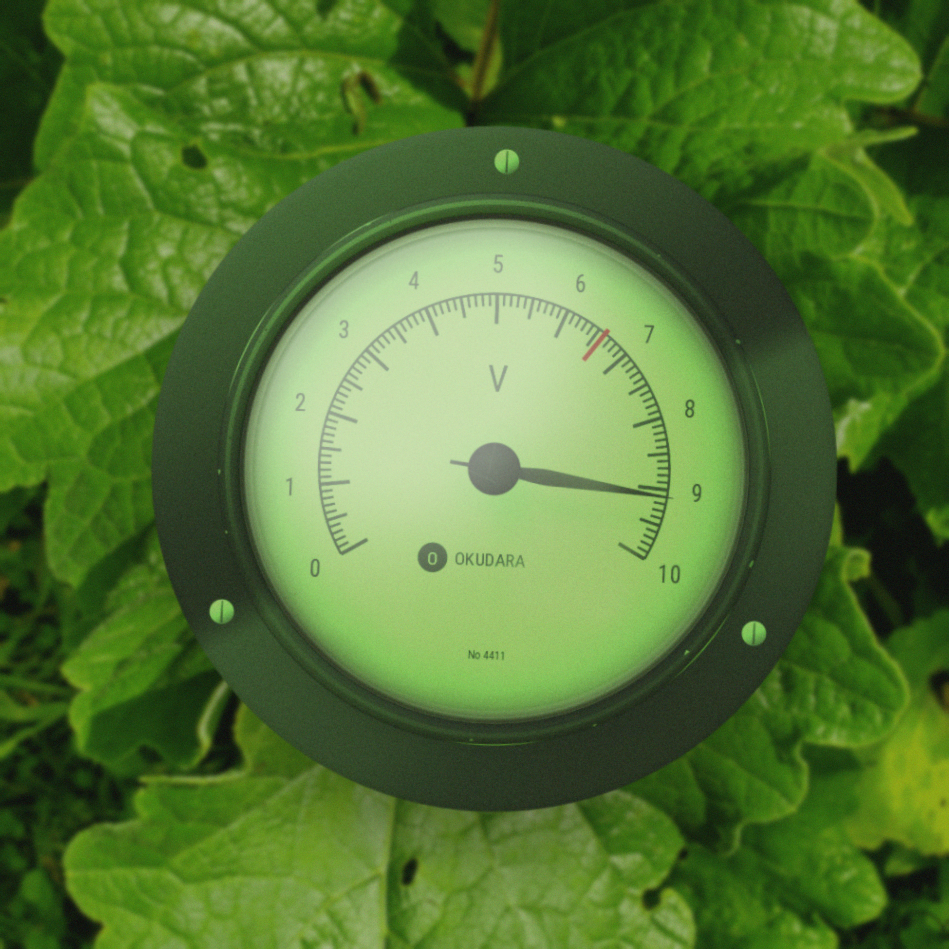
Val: 9.1,V
